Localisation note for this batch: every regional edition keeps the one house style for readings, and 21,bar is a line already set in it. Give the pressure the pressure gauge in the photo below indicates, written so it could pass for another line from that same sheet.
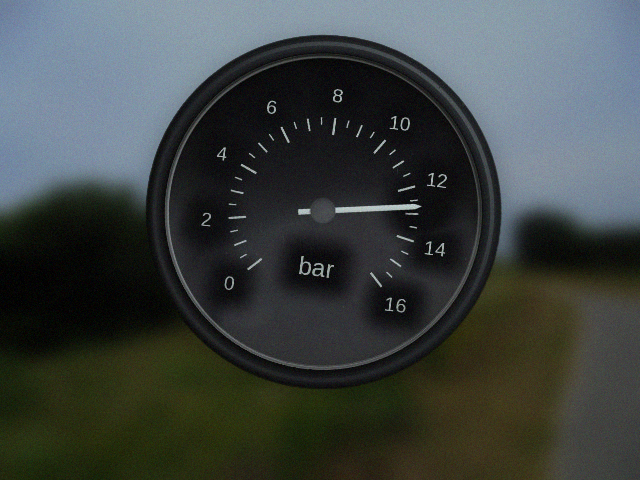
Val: 12.75,bar
